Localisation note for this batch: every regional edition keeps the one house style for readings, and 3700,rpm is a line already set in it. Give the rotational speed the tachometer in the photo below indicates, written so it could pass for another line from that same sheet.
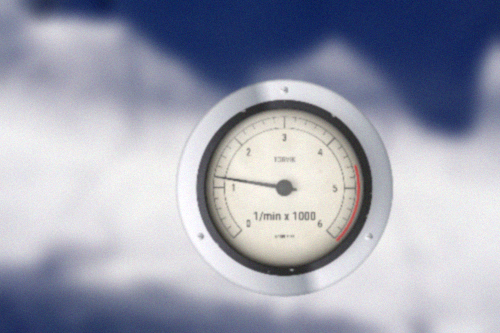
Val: 1200,rpm
